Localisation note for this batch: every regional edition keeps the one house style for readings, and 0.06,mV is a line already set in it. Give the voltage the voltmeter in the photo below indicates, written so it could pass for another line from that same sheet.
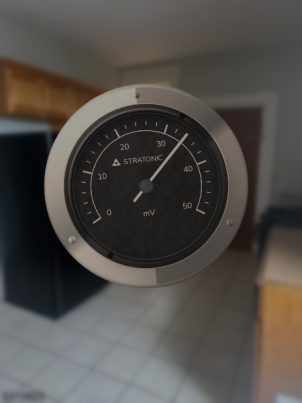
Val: 34,mV
